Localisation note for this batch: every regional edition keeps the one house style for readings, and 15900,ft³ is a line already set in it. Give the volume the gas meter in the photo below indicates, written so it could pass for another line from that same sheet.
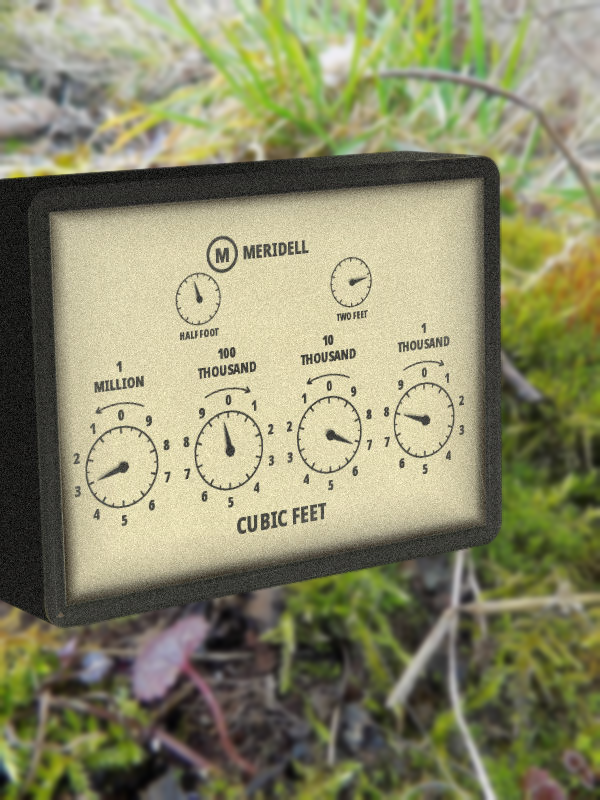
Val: 296800,ft³
